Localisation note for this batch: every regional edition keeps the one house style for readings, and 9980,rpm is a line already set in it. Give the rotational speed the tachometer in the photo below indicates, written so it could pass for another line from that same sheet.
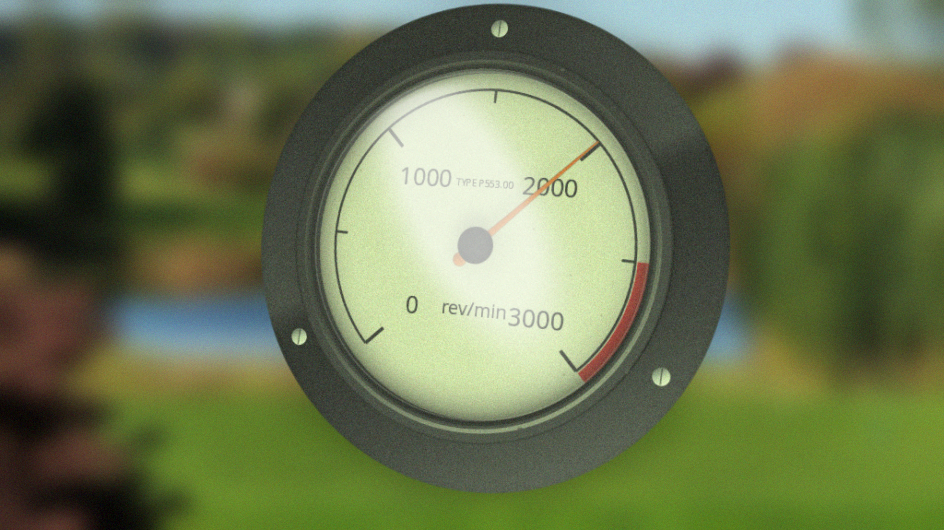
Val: 2000,rpm
